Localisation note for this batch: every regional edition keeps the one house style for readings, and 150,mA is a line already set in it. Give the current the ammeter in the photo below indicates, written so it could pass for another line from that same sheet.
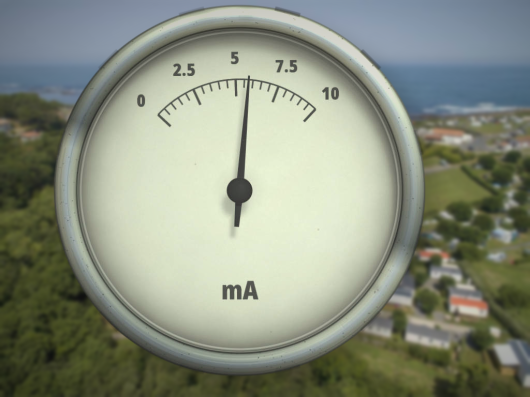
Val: 5.75,mA
